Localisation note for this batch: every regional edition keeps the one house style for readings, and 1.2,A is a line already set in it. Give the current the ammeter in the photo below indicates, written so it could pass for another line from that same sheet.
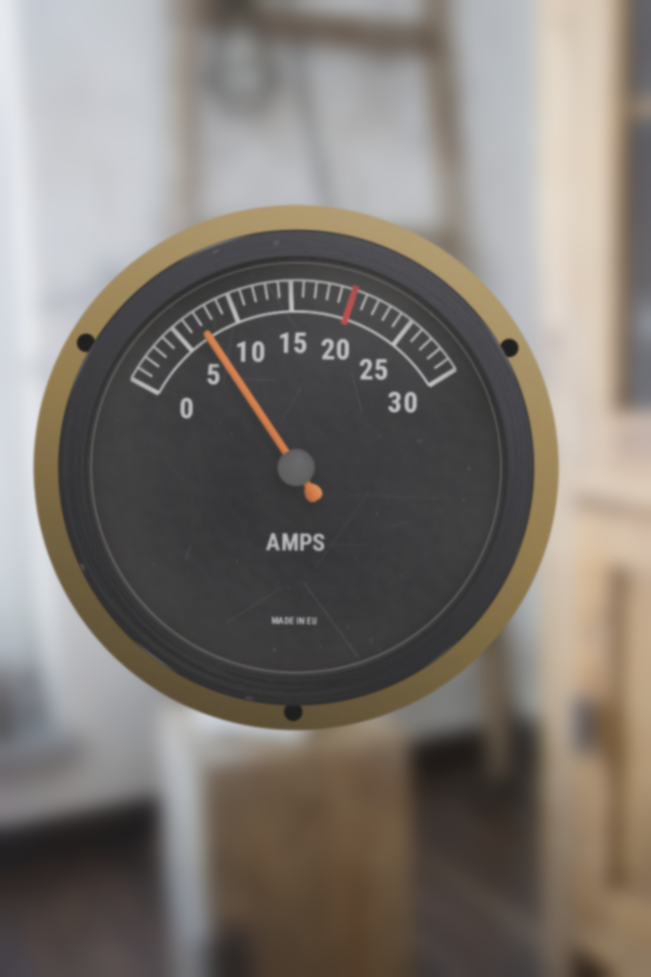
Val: 7,A
